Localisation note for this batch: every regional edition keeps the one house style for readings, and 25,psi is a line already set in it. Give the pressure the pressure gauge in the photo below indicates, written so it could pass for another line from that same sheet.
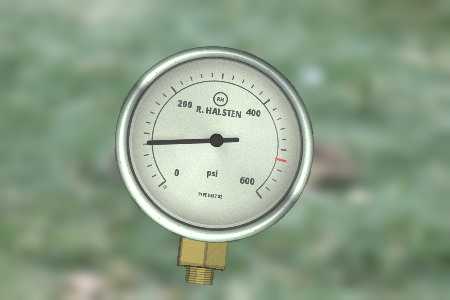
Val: 80,psi
